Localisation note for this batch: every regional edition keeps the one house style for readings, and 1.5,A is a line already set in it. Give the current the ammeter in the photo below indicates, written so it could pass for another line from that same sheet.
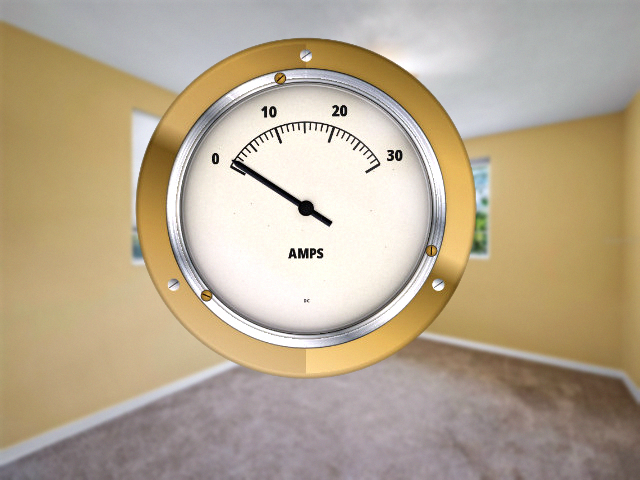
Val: 1,A
